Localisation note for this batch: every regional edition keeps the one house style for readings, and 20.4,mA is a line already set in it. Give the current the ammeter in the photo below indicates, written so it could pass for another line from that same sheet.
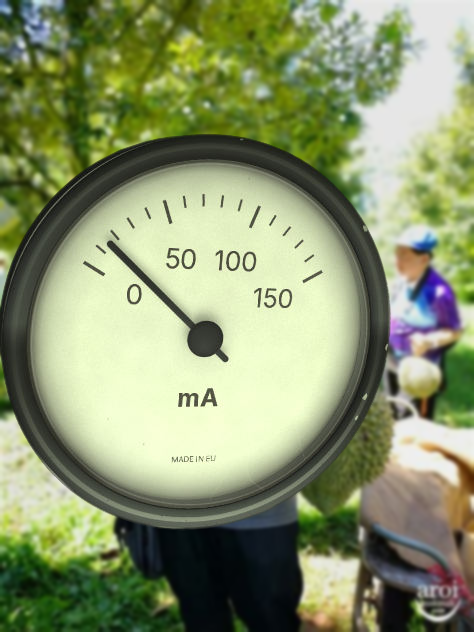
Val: 15,mA
